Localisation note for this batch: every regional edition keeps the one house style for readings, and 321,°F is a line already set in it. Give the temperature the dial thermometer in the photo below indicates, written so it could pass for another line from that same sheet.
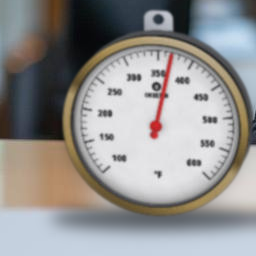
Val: 370,°F
